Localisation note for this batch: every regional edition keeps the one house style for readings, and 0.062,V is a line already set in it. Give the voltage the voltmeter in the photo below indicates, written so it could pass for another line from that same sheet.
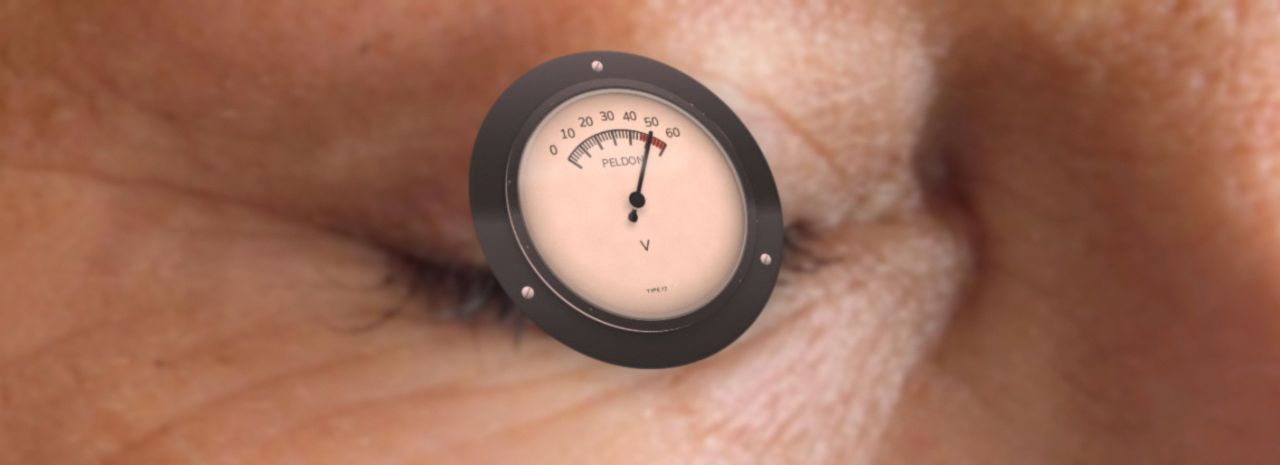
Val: 50,V
